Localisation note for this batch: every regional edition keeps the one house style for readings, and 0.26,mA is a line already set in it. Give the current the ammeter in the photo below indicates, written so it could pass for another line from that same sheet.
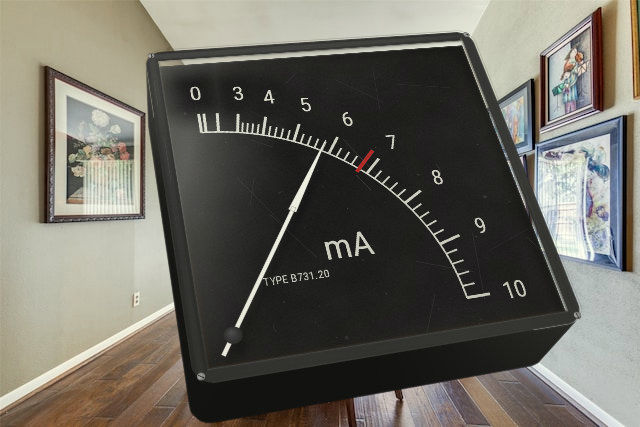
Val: 5.8,mA
